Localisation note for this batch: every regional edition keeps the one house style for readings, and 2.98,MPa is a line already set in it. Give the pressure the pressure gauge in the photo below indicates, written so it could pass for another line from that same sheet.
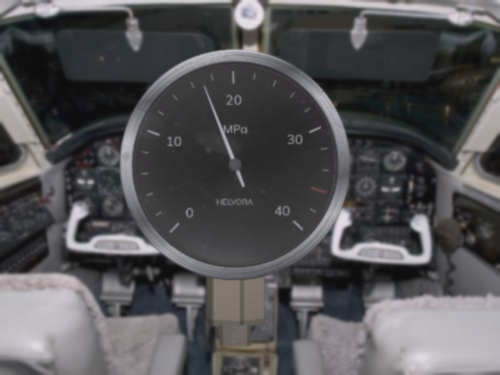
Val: 17,MPa
